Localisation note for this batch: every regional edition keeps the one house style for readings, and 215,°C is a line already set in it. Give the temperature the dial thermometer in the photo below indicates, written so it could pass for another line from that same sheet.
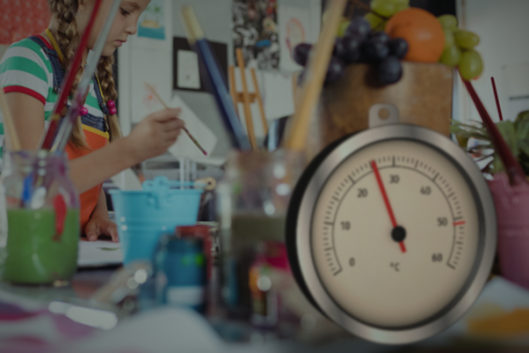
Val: 25,°C
